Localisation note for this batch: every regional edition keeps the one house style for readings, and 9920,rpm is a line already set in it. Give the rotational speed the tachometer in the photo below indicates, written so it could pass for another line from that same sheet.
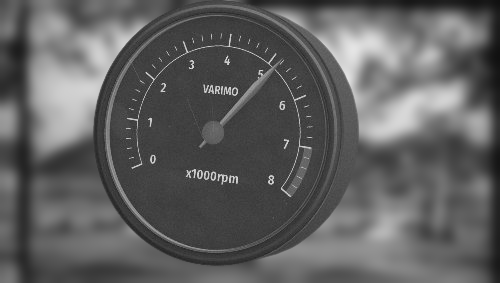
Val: 5200,rpm
